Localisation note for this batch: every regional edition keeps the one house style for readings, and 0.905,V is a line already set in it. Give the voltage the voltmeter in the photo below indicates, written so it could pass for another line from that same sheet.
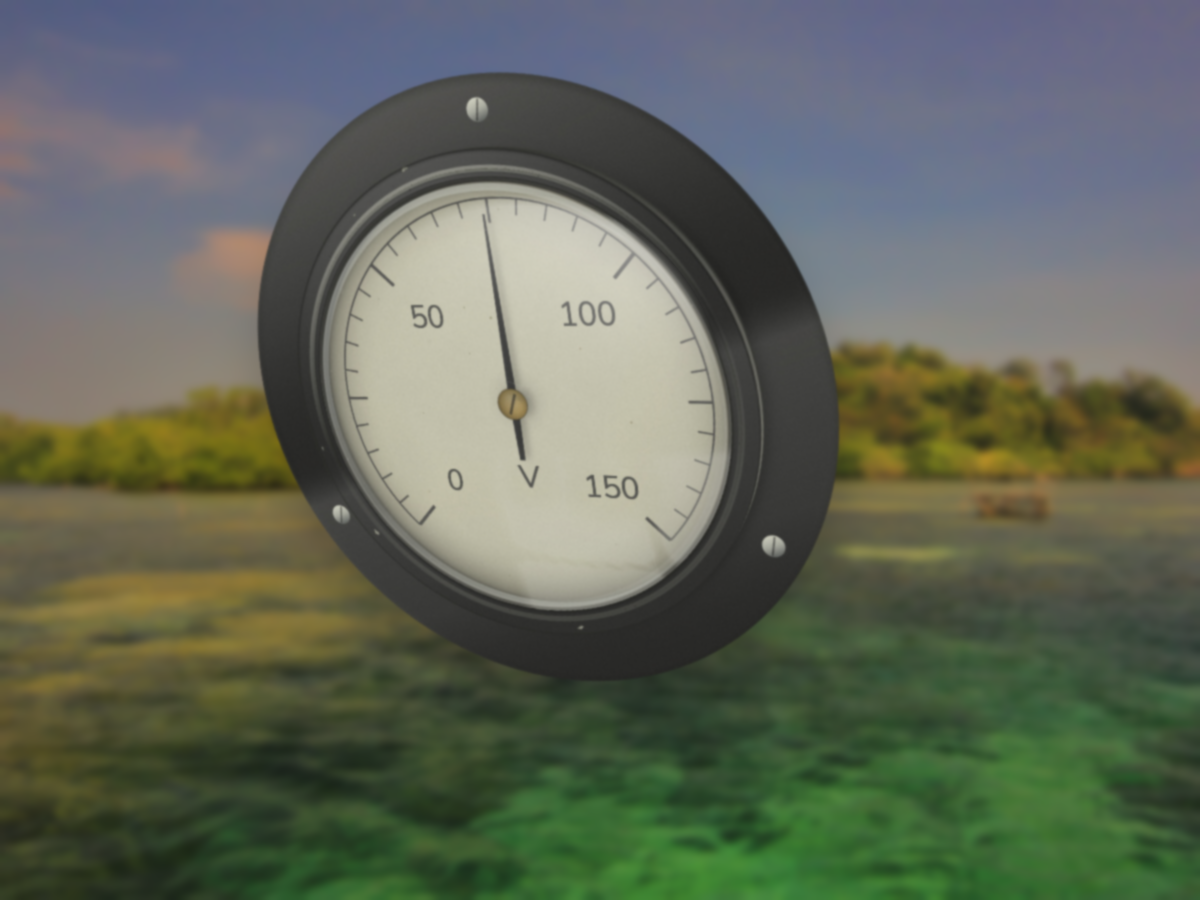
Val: 75,V
